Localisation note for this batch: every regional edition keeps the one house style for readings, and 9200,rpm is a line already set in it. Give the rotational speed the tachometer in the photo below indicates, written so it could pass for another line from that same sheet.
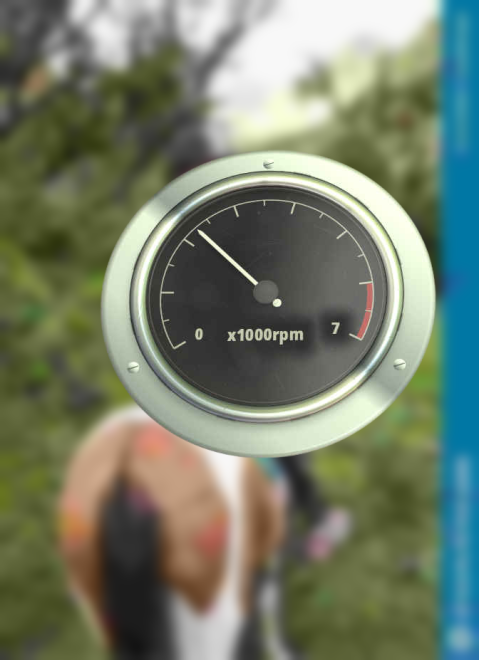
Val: 2250,rpm
